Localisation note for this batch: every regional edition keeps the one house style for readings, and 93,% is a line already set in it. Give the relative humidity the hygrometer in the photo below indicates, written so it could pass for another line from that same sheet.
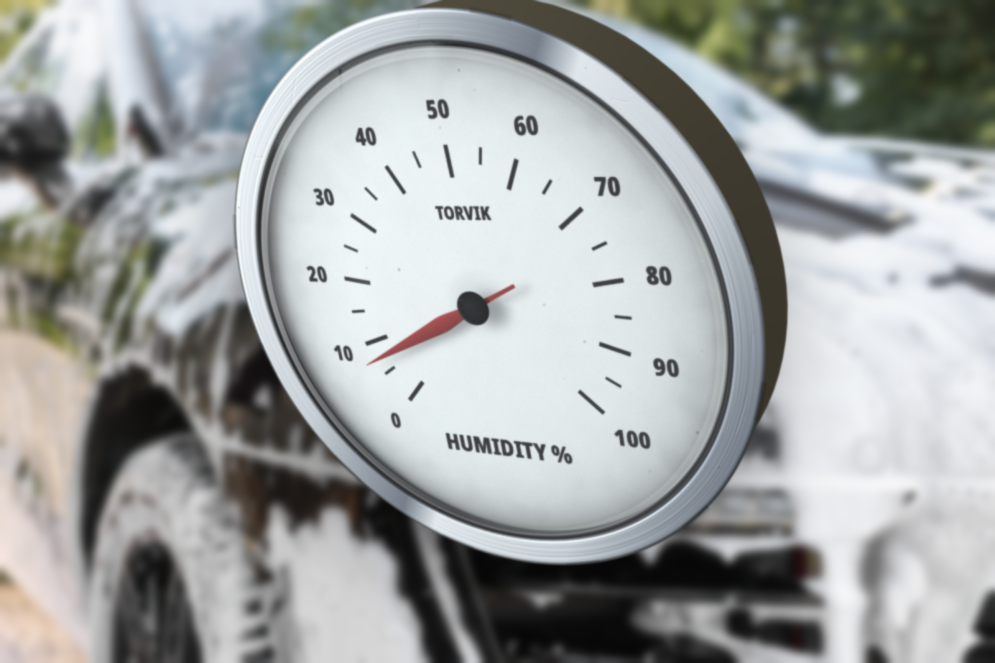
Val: 7.5,%
